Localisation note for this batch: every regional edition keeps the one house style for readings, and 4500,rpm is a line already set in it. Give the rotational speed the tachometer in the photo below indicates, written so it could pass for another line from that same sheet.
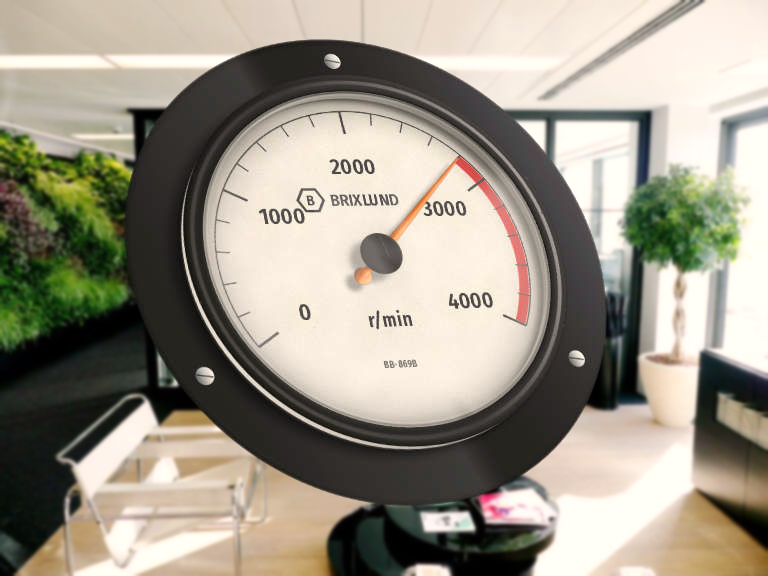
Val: 2800,rpm
